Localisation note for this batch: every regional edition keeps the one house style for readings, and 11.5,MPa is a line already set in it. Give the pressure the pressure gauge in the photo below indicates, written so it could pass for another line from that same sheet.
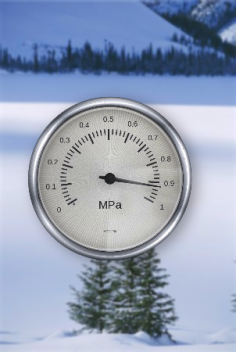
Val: 0.92,MPa
